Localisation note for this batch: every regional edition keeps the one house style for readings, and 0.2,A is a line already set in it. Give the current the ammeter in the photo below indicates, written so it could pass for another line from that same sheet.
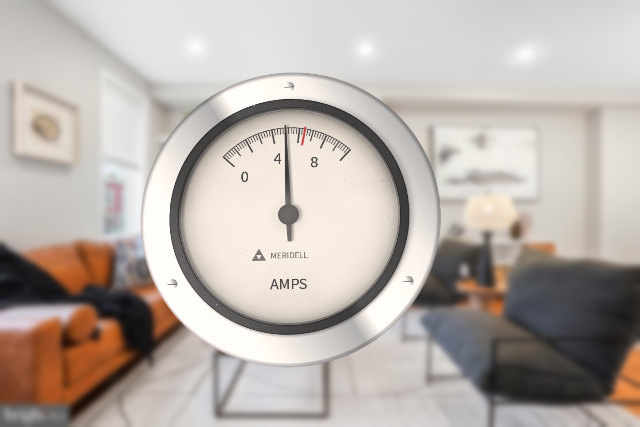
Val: 5,A
